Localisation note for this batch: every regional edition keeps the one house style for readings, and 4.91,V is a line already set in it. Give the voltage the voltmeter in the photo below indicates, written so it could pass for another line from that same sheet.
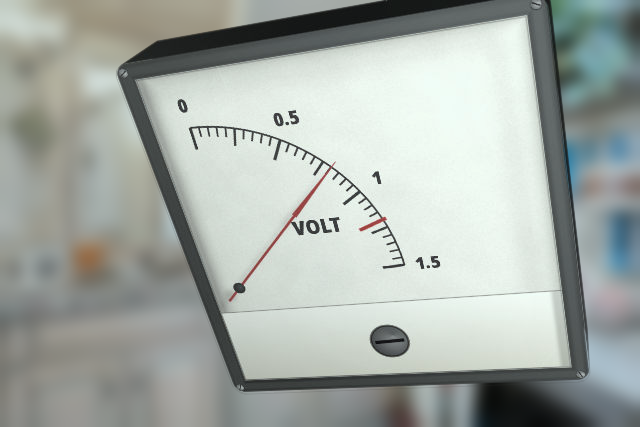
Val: 0.8,V
